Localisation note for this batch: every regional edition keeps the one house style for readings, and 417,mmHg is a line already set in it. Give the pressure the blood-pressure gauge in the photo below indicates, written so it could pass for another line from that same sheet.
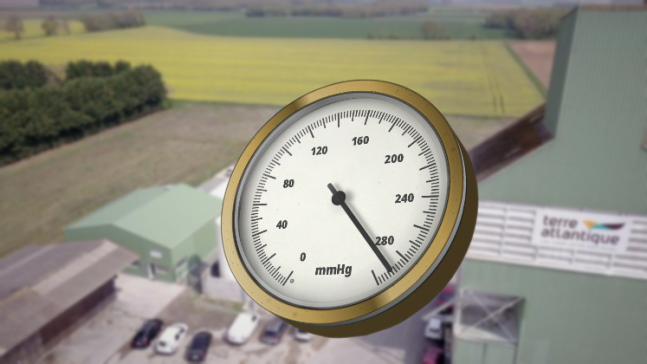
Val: 290,mmHg
